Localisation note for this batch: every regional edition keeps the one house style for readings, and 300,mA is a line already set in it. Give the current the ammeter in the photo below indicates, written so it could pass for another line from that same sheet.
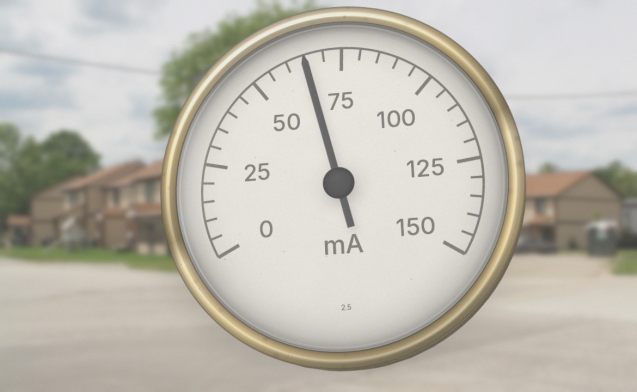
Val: 65,mA
